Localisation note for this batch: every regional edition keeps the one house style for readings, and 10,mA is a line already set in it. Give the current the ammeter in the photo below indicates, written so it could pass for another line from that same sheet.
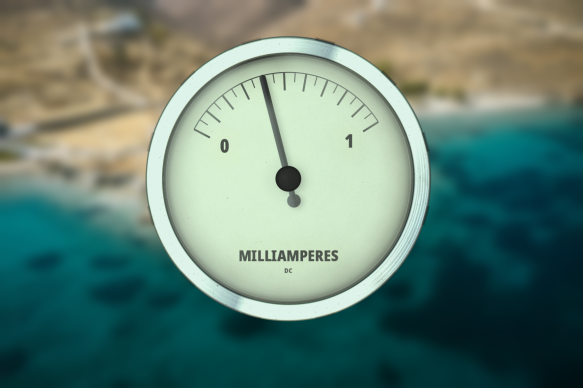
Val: 0.4,mA
